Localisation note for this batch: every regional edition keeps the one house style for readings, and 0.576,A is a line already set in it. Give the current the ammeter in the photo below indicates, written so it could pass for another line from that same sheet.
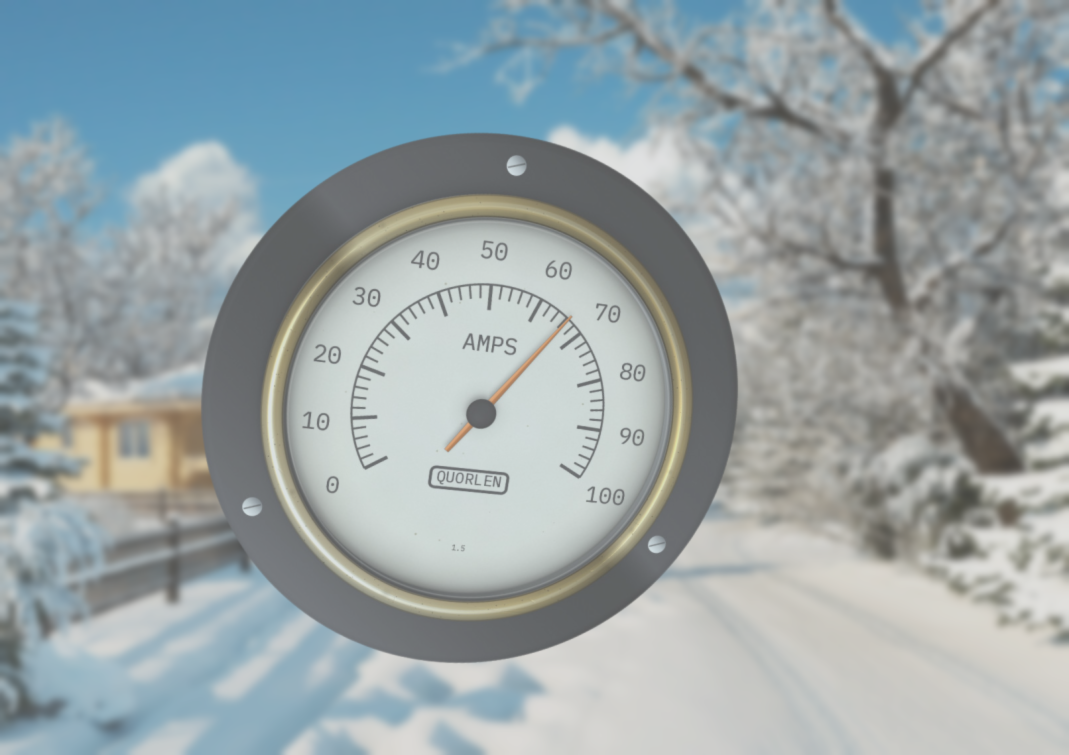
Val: 66,A
